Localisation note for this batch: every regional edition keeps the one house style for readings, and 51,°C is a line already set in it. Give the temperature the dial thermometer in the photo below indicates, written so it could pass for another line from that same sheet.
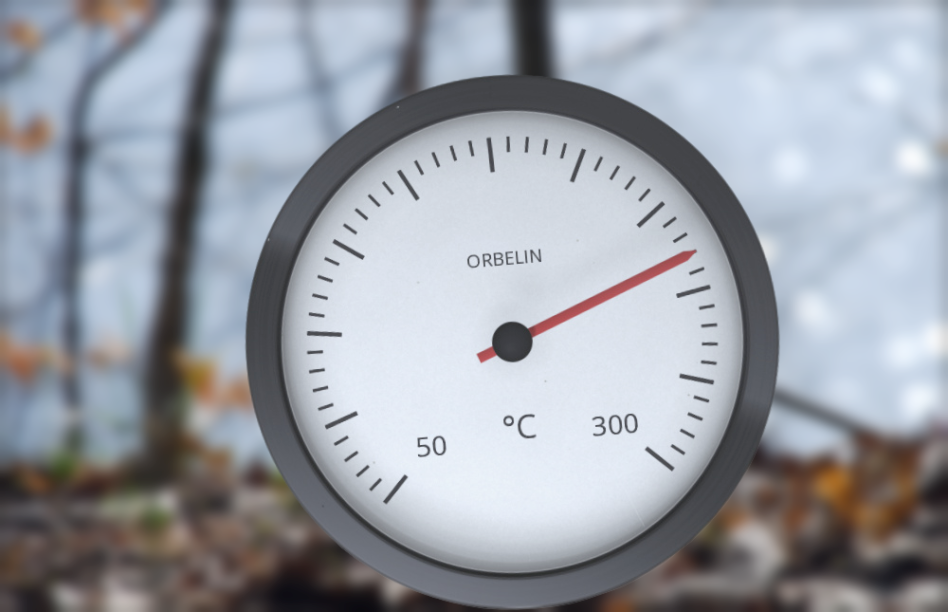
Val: 240,°C
